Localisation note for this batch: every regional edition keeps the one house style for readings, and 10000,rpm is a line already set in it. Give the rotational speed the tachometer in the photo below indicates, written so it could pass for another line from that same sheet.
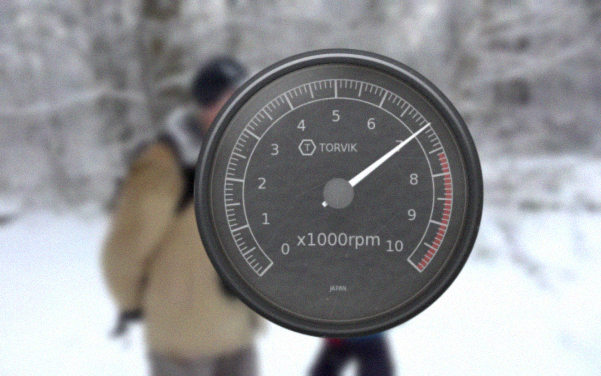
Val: 7000,rpm
